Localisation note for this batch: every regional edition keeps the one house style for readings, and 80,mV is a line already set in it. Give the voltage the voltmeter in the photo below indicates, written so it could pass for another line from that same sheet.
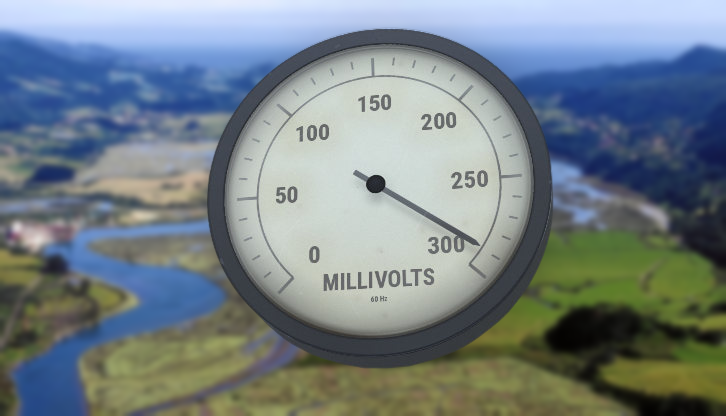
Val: 290,mV
